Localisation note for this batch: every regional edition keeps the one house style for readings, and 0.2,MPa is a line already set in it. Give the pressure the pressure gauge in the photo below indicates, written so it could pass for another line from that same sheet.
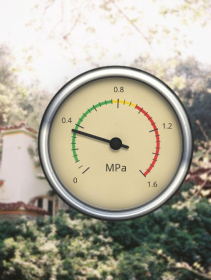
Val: 0.35,MPa
